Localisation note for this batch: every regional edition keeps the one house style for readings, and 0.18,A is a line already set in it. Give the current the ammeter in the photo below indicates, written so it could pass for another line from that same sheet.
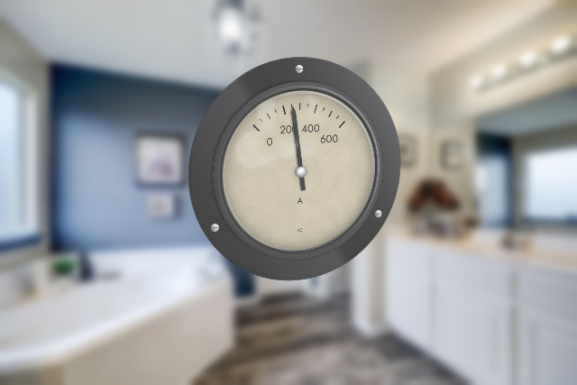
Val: 250,A
